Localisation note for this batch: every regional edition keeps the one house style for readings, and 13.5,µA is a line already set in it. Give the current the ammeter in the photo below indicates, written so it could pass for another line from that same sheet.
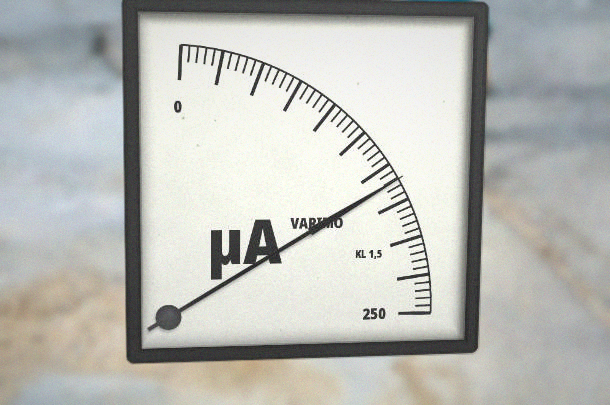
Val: 160,µA
